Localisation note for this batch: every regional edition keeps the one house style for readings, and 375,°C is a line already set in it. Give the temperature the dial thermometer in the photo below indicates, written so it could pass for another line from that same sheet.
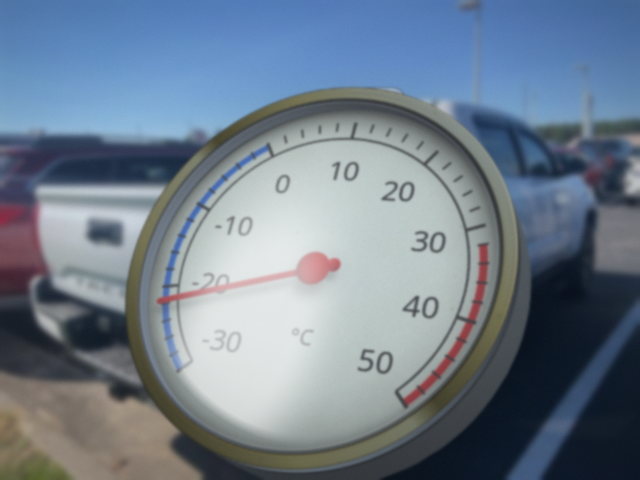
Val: -22,°C
